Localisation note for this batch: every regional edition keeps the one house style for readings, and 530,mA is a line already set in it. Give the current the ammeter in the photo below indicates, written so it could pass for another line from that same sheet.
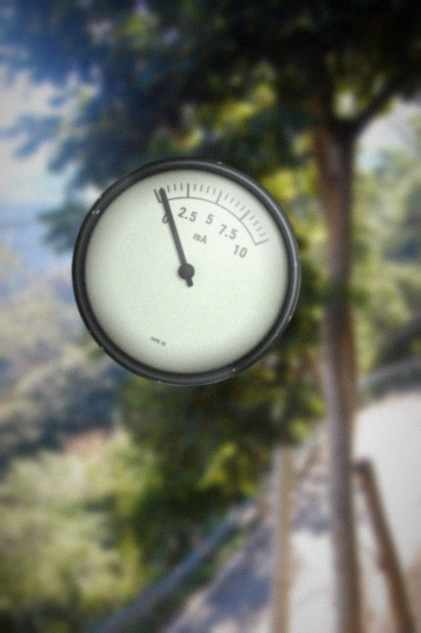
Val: 0.5,mA
